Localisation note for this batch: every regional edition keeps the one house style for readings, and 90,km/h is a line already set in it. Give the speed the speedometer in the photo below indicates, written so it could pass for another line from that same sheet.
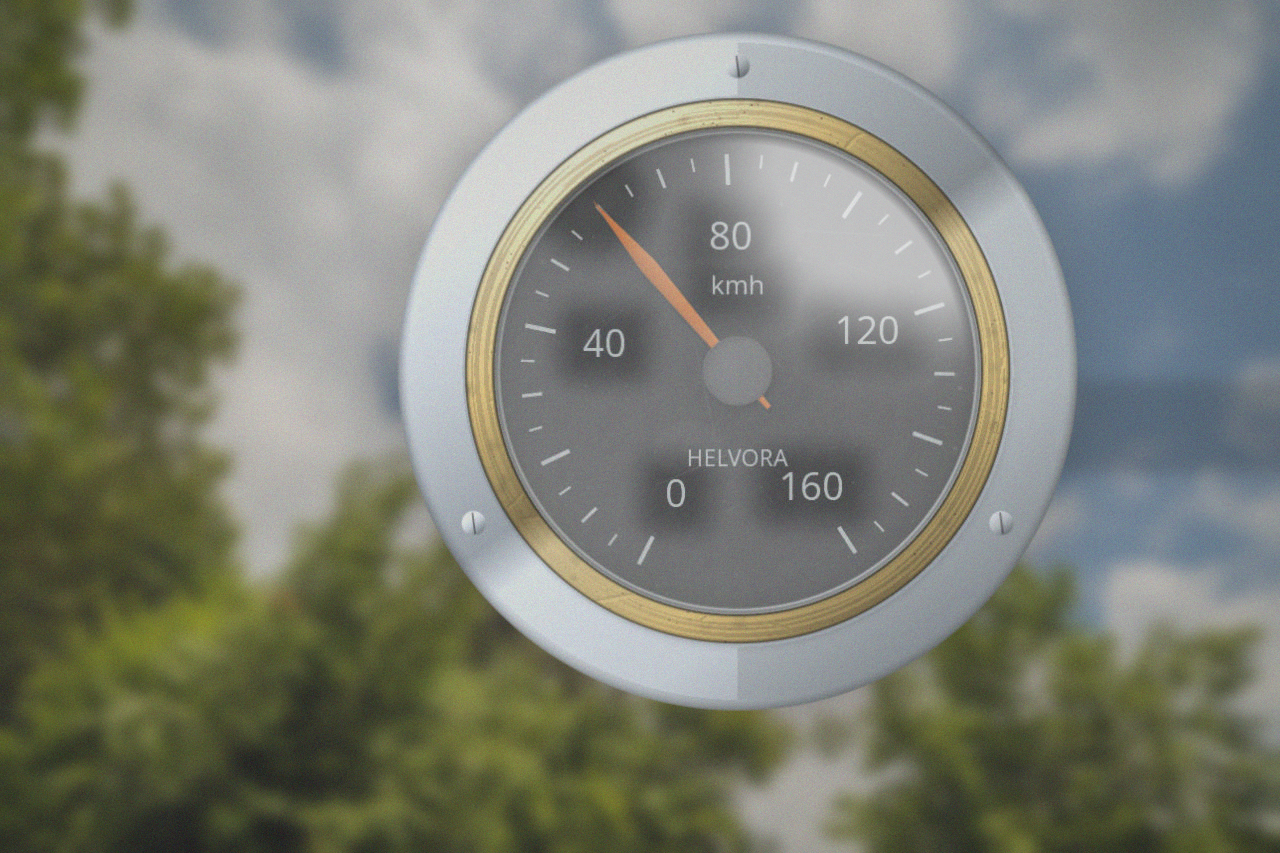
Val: 60,km/h
